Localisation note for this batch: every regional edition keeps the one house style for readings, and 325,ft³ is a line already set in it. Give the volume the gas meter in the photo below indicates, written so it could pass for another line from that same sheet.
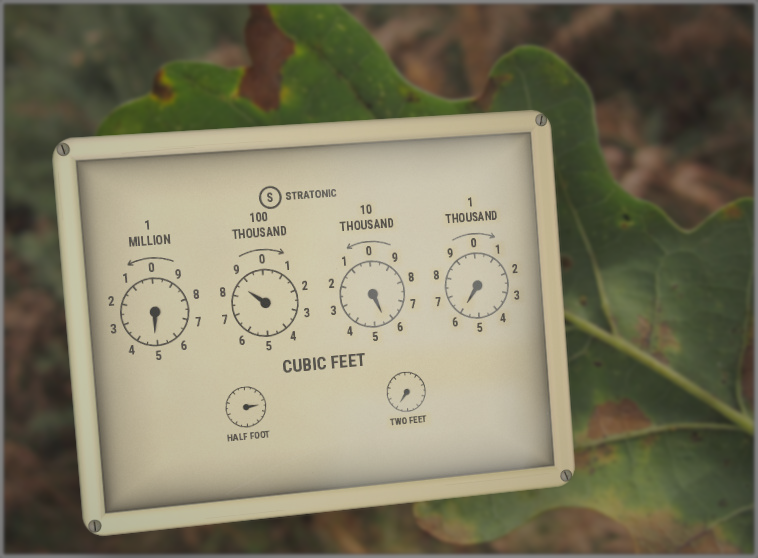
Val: 485600,ft³
